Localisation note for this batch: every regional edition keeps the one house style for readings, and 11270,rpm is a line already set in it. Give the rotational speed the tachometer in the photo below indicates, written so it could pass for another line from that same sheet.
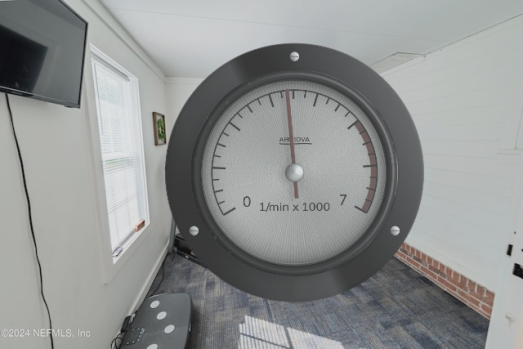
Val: 3375,rpm
